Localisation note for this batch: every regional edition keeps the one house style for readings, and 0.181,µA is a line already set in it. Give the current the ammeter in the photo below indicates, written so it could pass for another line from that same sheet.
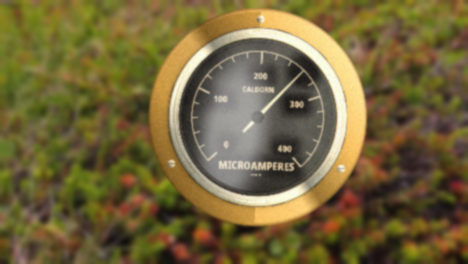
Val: 260,µA
